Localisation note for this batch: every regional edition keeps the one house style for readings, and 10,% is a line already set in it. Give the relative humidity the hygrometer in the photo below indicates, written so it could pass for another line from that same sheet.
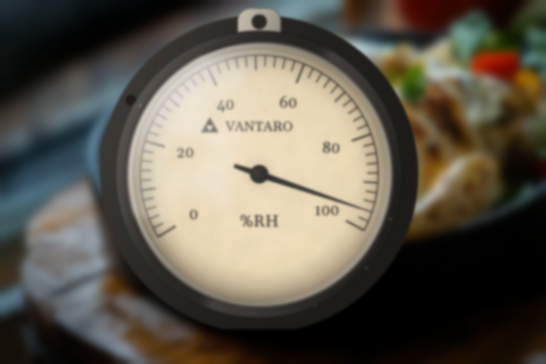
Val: 96,%
